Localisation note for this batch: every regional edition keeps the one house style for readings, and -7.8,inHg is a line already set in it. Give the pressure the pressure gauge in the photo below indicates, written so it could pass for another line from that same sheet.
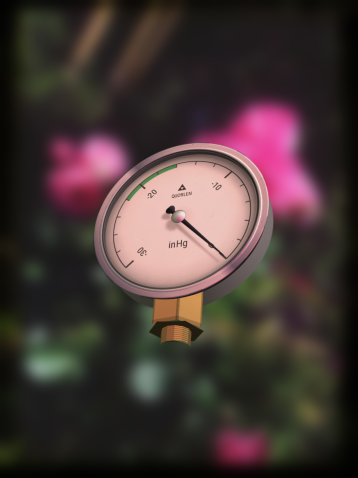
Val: 0,inHg
